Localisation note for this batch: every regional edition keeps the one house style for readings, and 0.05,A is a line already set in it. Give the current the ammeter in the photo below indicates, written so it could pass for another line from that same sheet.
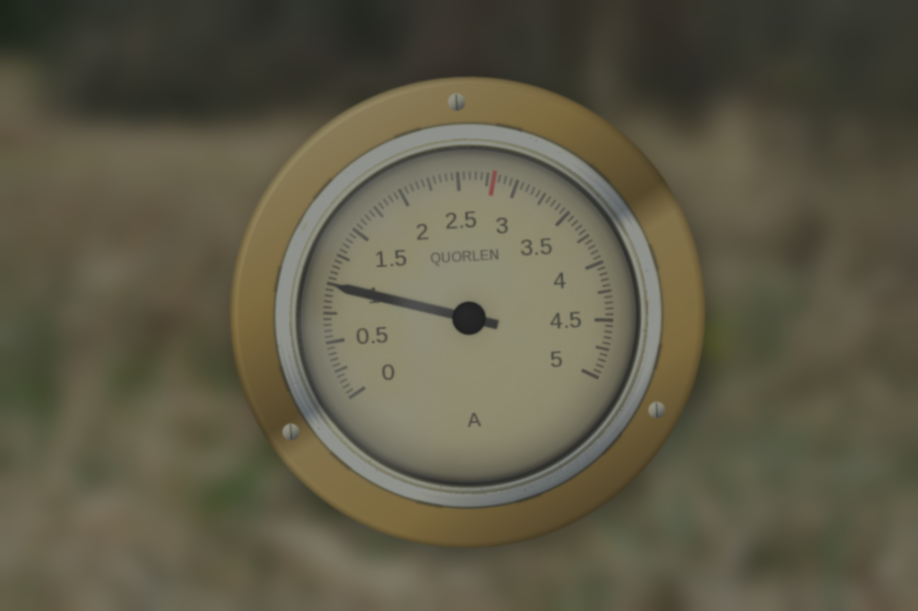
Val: 1,A
